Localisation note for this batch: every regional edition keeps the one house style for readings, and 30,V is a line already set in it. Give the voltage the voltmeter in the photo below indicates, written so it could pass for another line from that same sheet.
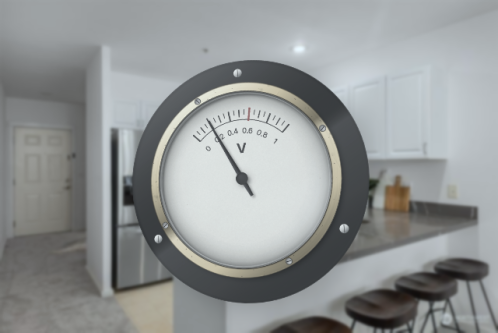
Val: 0.2,V
